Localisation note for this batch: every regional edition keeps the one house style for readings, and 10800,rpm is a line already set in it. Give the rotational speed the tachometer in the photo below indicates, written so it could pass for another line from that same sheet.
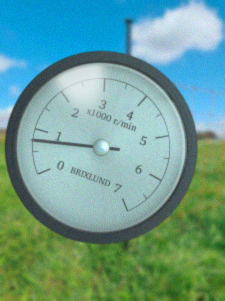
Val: 750,rpm
